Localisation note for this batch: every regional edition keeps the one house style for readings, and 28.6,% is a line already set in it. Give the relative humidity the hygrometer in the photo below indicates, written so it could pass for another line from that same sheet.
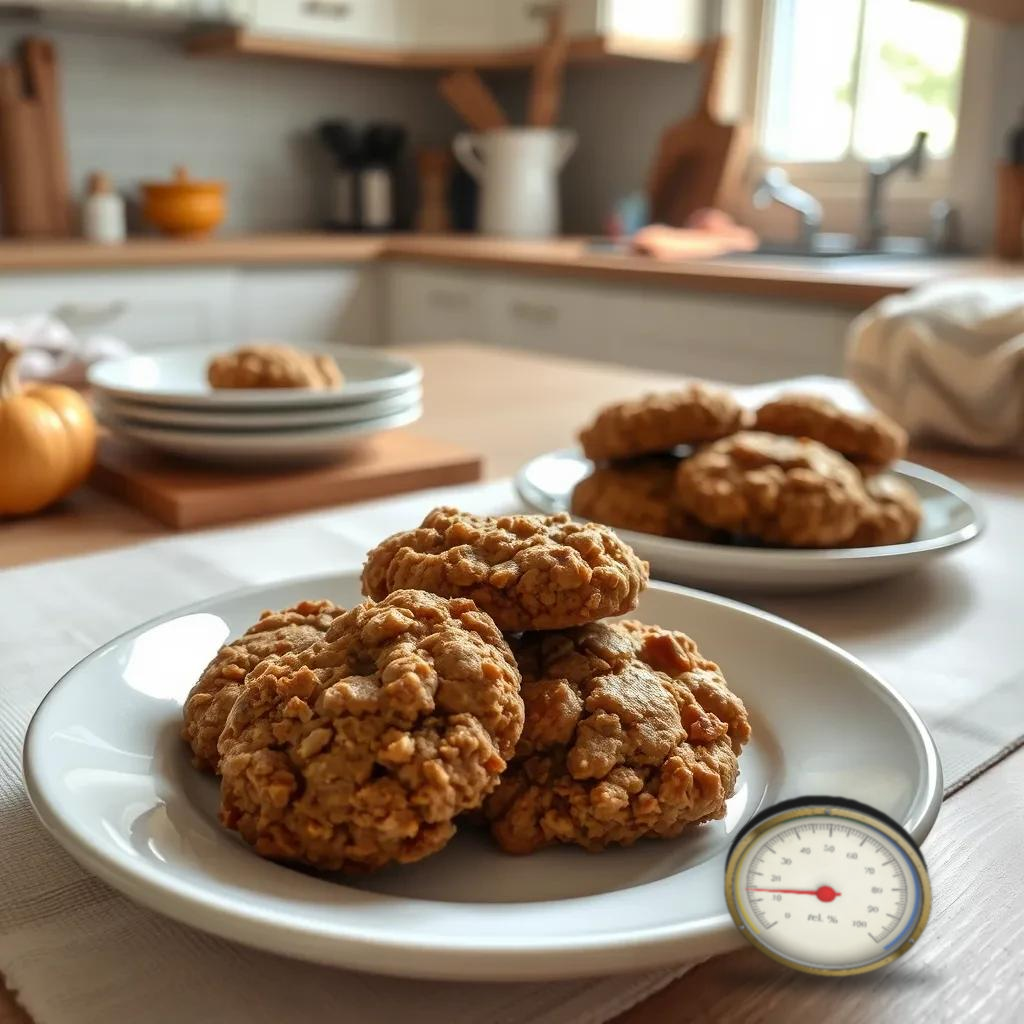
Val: 15,%
